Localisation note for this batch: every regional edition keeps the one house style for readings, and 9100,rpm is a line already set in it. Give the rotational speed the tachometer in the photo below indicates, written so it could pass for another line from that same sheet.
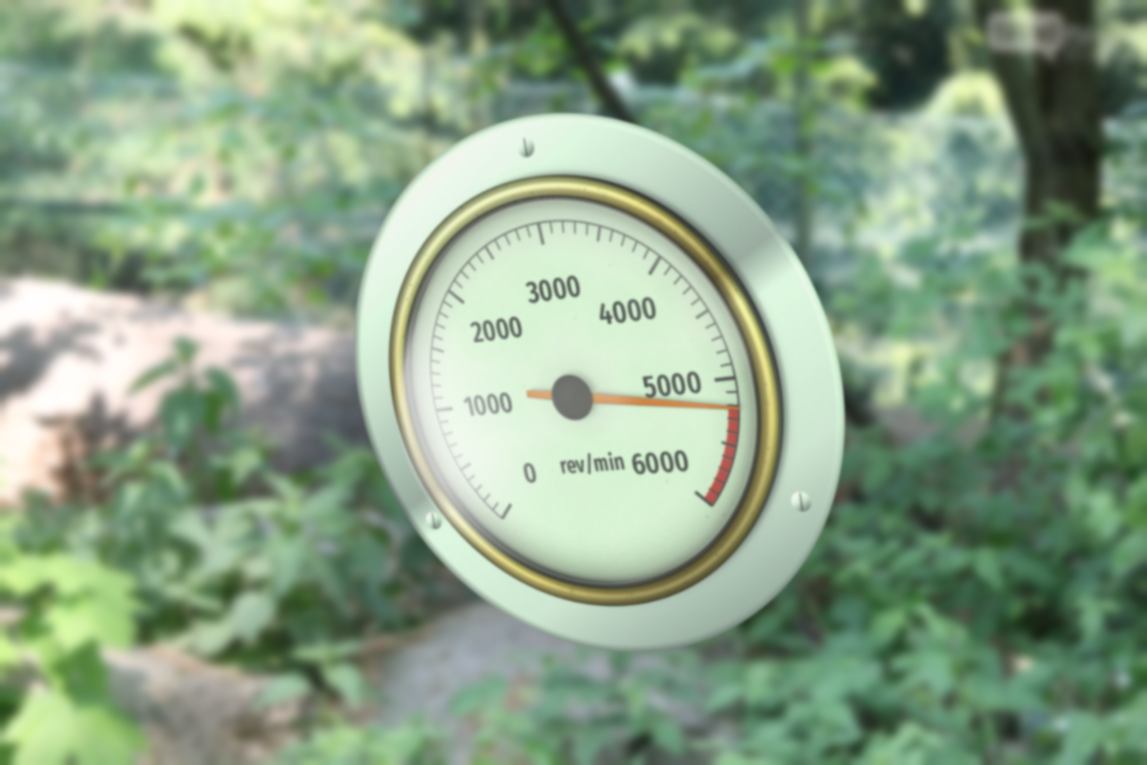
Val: 5200,rpm
